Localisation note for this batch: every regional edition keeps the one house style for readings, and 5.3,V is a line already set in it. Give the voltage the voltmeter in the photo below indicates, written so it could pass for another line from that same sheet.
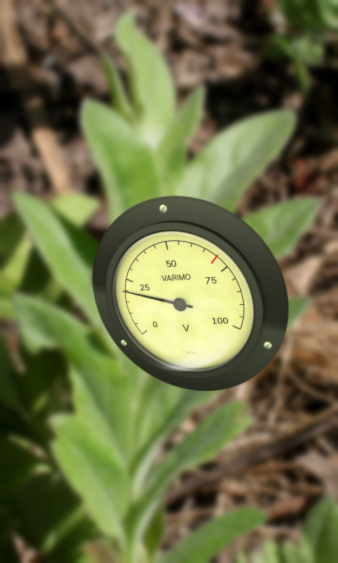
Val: 20,V
